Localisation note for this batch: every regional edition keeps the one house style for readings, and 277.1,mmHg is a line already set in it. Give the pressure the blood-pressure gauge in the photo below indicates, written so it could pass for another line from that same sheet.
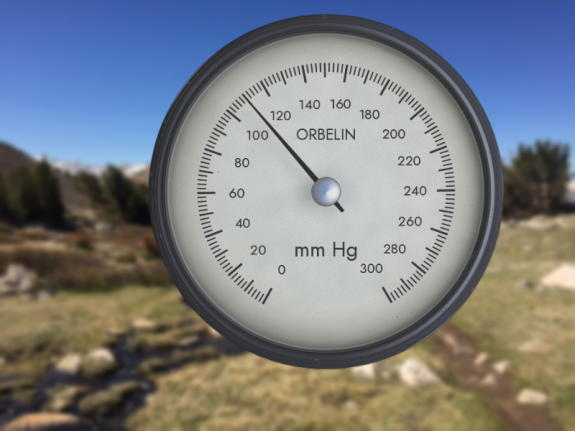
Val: 110,mmHg
